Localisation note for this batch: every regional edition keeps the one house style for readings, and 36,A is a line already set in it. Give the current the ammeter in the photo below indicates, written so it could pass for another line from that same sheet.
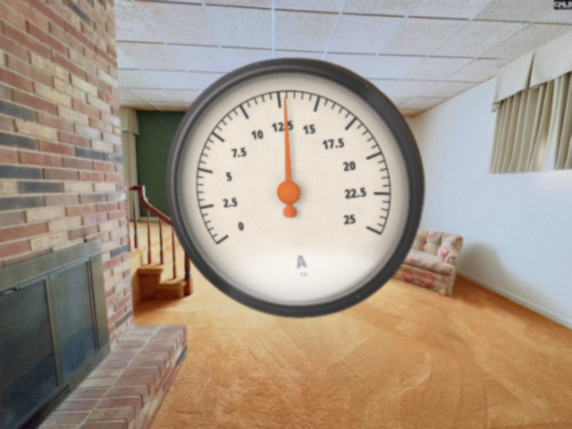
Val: 13,A
